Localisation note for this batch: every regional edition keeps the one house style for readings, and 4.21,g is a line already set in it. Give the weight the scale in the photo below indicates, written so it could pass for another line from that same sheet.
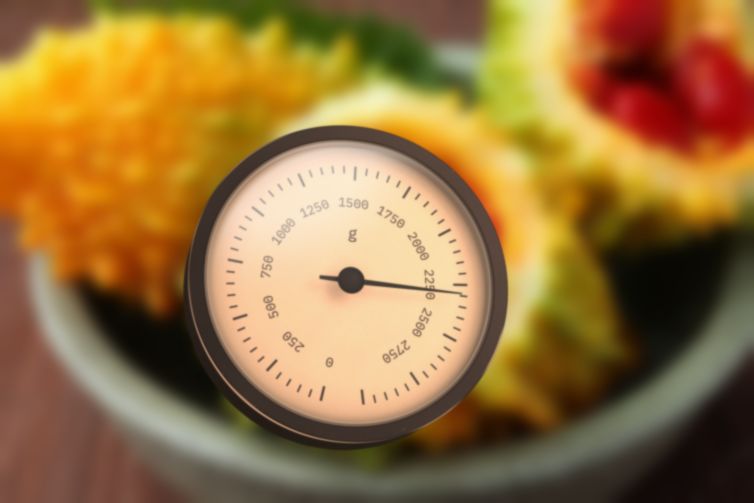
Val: 2300,g
